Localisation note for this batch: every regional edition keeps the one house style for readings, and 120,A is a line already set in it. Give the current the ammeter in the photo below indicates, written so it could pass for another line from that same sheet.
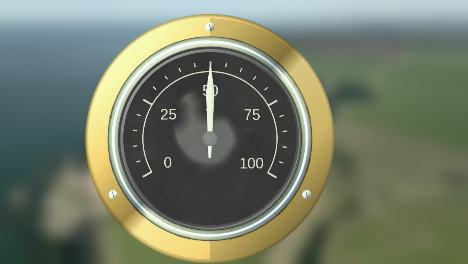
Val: 50,A
